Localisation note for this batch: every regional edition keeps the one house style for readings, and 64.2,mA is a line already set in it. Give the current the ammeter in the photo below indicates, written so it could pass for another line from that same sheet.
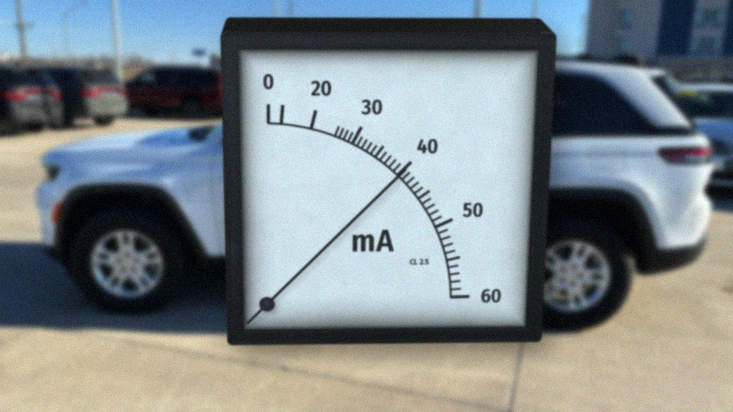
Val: 40,mA
